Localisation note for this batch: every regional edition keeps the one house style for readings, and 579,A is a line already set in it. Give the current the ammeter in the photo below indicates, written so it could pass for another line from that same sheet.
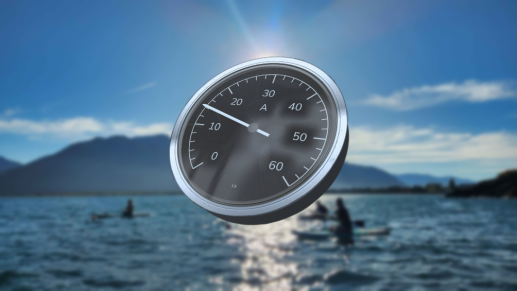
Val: 14,A
